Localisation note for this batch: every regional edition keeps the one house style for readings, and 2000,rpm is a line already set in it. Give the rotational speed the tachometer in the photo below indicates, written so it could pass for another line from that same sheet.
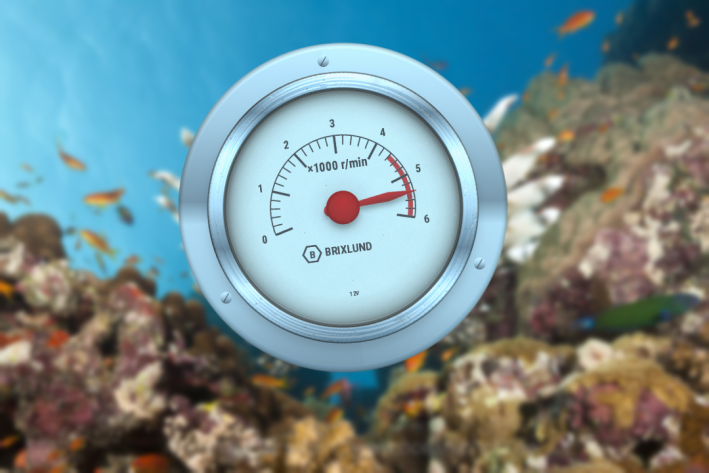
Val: 5400,rpm
